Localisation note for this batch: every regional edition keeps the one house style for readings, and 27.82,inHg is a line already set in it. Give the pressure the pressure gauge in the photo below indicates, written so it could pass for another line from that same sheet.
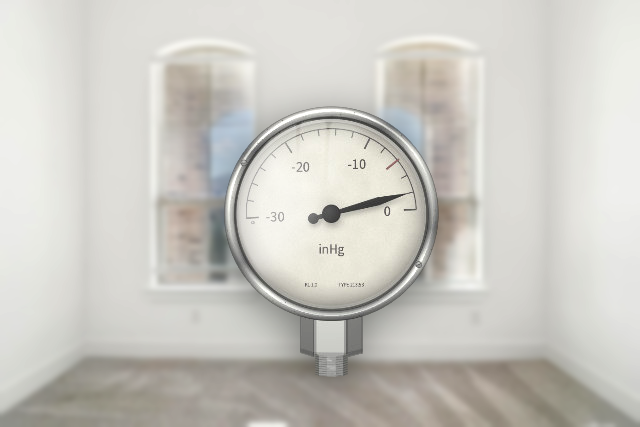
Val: -2,inHg
